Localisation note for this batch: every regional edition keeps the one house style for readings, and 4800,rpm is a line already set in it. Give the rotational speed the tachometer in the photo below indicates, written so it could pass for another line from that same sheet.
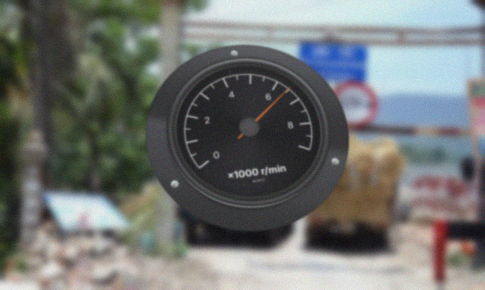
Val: 6500,rpm
